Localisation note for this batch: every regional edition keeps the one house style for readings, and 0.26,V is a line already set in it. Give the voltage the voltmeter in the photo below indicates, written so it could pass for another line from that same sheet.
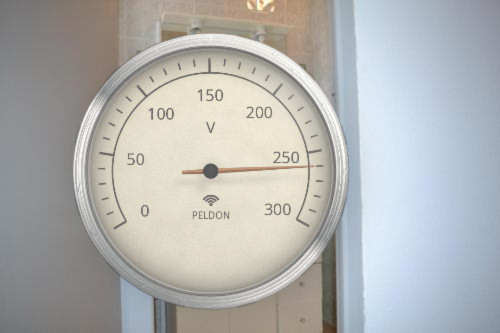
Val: 260,V
